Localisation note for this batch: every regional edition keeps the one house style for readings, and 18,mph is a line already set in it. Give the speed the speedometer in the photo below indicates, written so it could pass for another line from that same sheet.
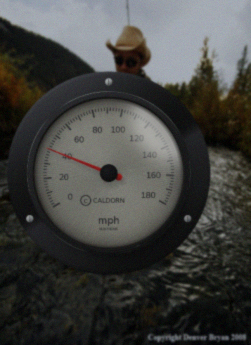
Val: 40,mph
